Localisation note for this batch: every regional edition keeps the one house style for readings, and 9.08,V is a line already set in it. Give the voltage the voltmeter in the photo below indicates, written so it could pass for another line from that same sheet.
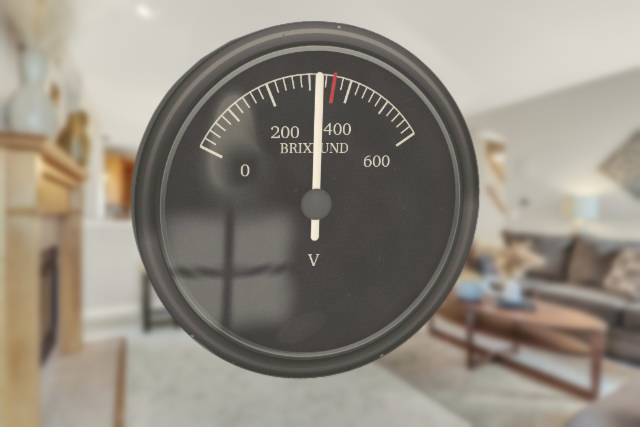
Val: 320,V
